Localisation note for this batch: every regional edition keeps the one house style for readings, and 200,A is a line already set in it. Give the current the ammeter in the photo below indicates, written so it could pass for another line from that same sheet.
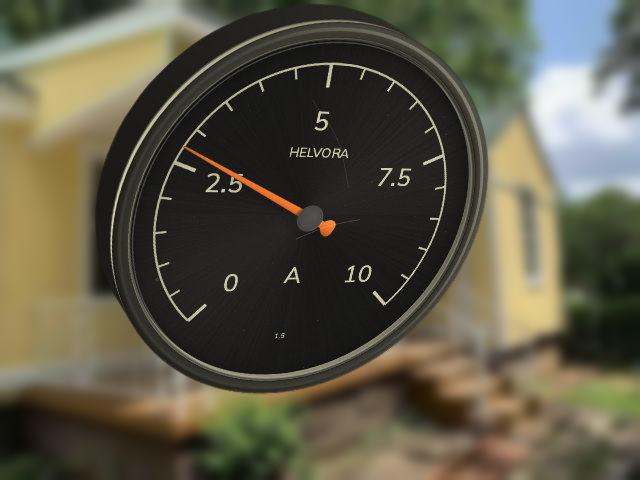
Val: 2.75,A
